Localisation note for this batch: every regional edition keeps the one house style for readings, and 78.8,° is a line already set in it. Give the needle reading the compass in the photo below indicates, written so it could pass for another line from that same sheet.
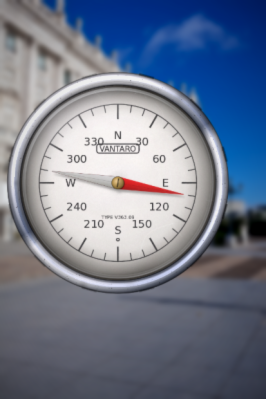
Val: 100,°
